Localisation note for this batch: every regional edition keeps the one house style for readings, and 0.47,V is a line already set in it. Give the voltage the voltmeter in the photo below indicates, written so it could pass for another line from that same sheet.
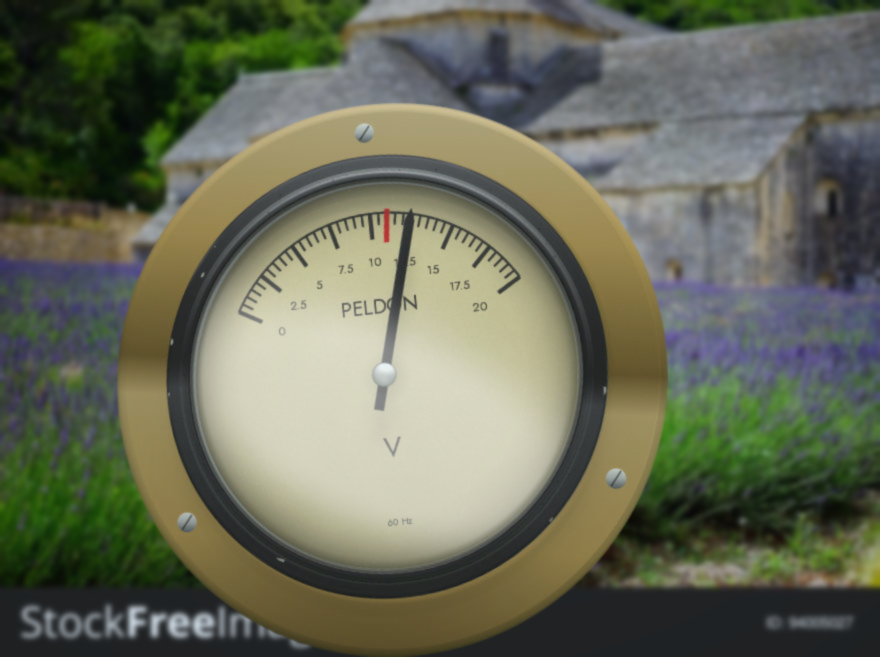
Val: 12.5,V
